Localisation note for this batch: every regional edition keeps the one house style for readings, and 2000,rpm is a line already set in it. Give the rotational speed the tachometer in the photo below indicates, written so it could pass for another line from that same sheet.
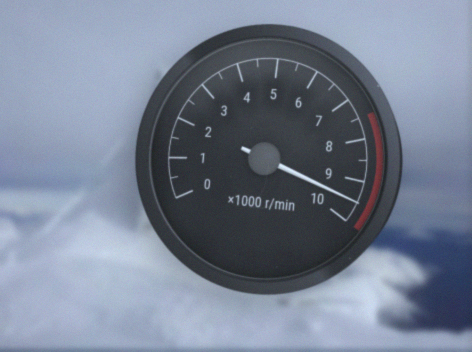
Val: 9500,rpm
